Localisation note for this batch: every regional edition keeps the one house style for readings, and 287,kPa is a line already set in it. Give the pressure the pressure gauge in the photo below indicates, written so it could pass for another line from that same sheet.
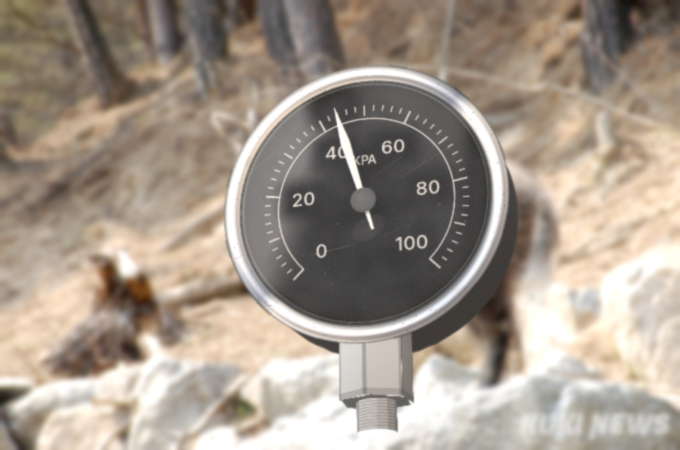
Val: 44,kPa
